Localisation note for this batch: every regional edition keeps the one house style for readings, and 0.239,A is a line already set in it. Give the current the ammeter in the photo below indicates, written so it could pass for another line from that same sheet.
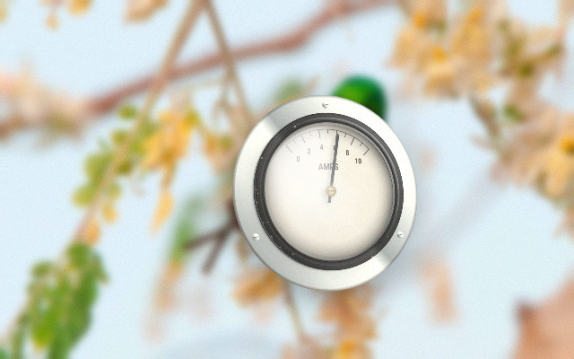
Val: 6,A
